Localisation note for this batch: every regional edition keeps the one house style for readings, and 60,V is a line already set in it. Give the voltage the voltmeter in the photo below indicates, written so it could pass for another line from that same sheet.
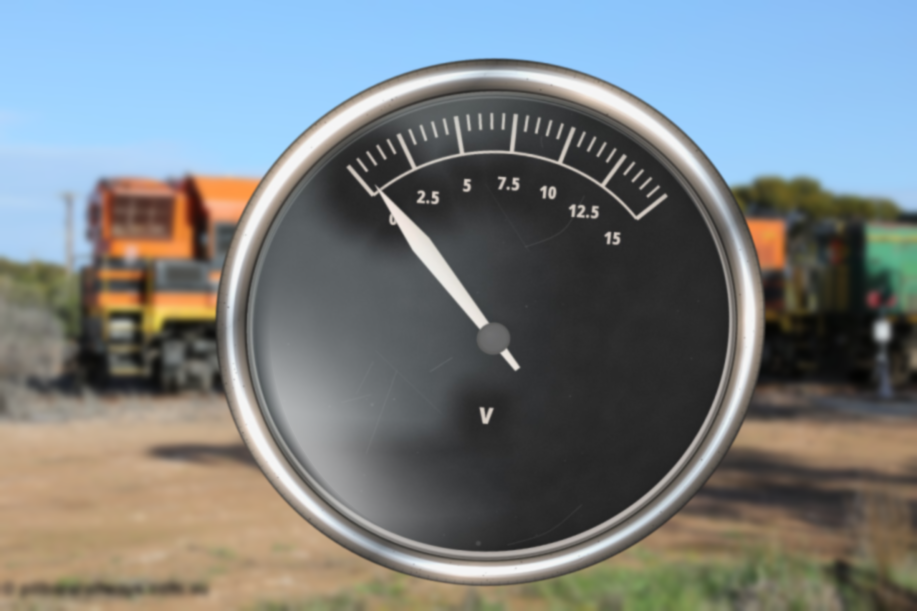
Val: 0.5,V
